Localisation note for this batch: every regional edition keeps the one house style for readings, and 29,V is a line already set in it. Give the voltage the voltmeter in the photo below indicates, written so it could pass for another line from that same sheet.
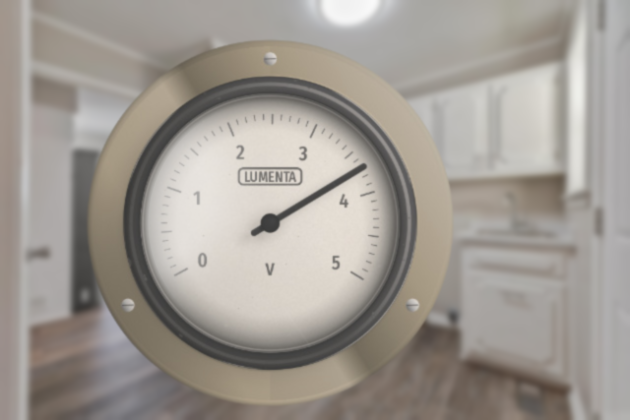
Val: 3.7,V
